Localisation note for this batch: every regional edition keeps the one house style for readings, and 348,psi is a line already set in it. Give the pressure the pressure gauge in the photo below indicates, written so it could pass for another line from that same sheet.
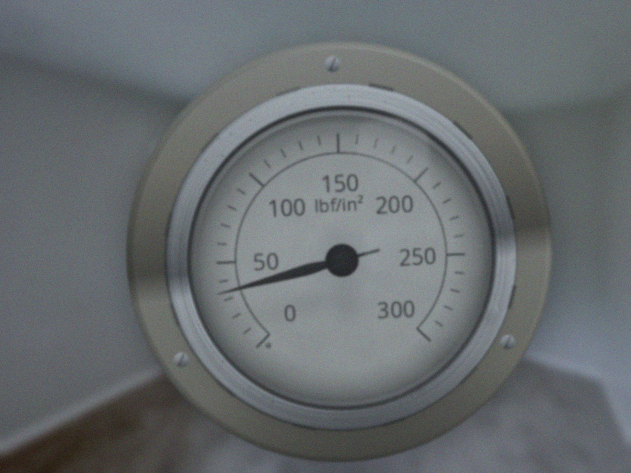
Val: 35,psi
